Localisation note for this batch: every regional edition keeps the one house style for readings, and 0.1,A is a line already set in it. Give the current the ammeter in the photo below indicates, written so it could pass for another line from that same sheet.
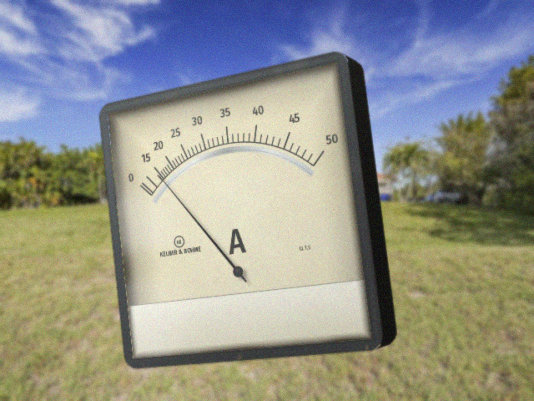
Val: 15,A
